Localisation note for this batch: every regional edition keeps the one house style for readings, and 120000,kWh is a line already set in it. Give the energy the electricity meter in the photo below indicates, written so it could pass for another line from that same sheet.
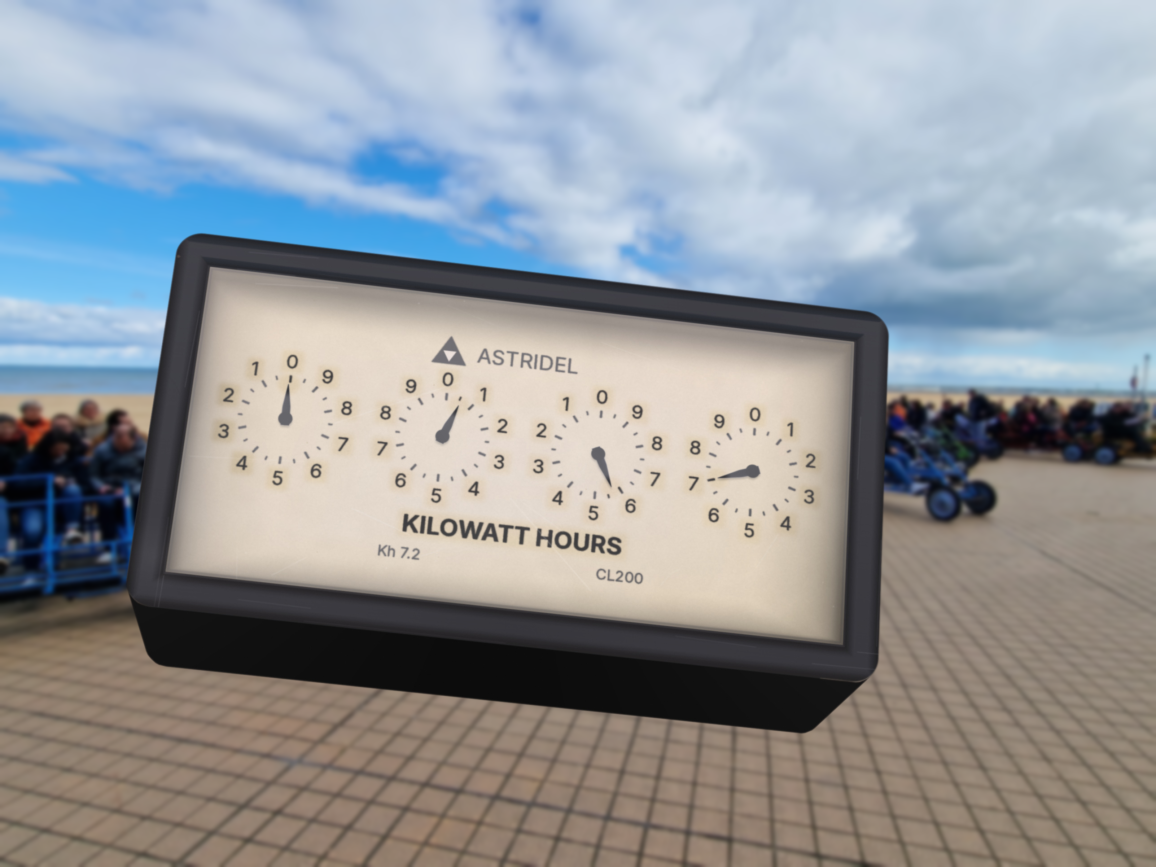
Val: 57,kWh
